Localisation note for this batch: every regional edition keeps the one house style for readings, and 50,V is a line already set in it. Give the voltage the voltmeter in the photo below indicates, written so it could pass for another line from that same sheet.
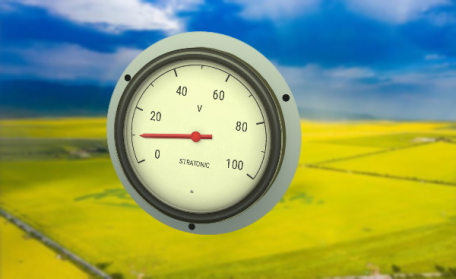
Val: 10,V
